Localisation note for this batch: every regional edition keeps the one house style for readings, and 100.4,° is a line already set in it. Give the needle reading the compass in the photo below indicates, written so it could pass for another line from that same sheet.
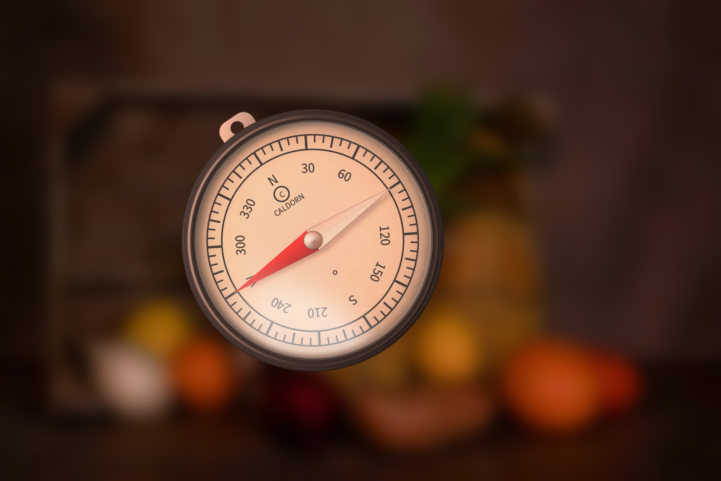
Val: 270,°
